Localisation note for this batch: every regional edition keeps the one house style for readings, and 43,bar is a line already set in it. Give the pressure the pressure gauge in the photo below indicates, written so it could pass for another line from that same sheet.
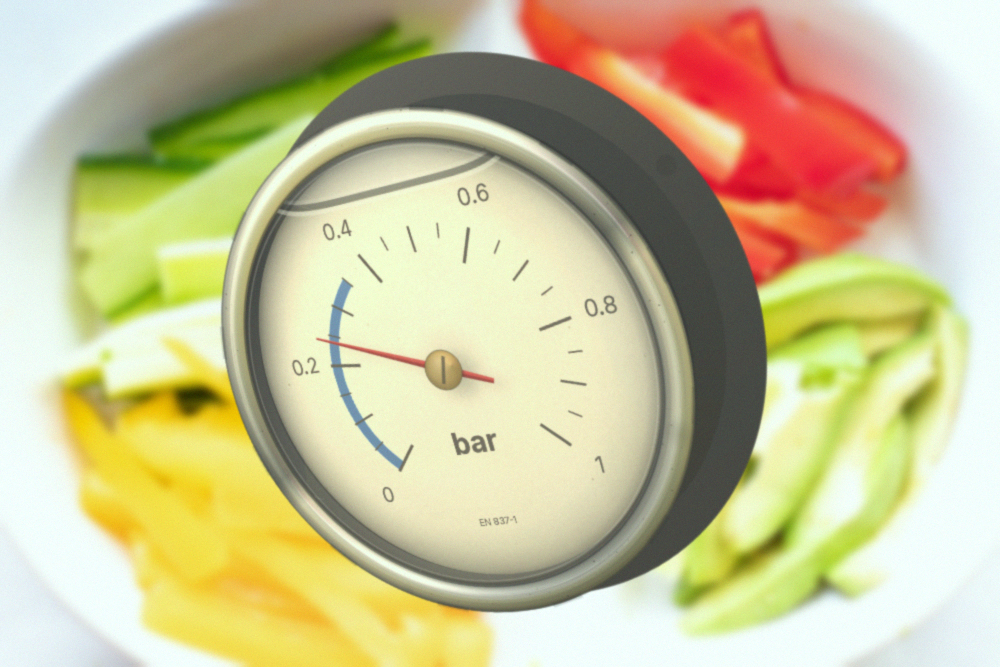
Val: 0.25,bar
